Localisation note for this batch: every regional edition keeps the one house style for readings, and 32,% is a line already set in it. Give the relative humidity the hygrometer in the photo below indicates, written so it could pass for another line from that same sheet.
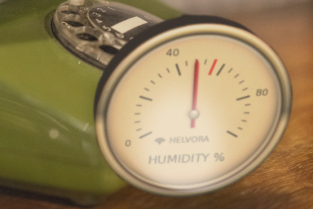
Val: 48,%
